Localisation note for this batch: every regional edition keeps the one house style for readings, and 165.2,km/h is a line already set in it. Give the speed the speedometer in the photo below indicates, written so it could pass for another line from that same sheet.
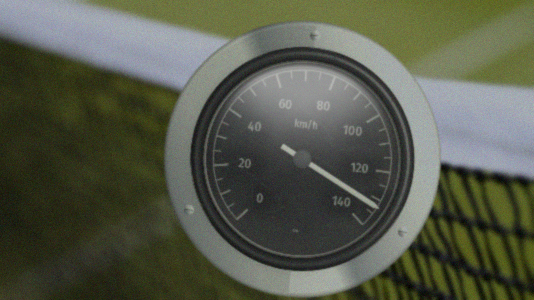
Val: 132.5,km/h
